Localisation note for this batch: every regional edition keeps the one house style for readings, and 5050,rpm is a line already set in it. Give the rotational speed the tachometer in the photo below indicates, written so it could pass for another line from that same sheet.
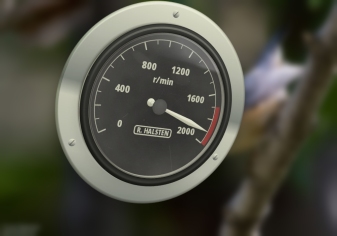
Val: 1900,rpm
